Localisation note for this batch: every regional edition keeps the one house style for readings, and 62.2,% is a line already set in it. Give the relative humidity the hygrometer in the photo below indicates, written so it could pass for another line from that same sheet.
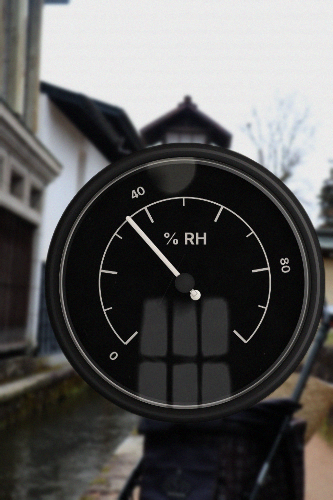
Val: 35,%
